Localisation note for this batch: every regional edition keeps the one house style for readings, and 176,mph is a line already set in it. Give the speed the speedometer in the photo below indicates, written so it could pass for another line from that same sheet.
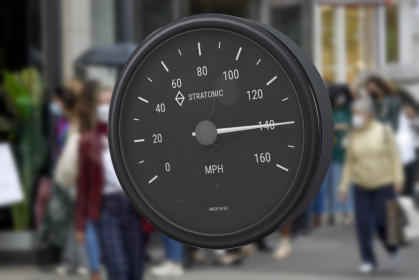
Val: 140,mph
